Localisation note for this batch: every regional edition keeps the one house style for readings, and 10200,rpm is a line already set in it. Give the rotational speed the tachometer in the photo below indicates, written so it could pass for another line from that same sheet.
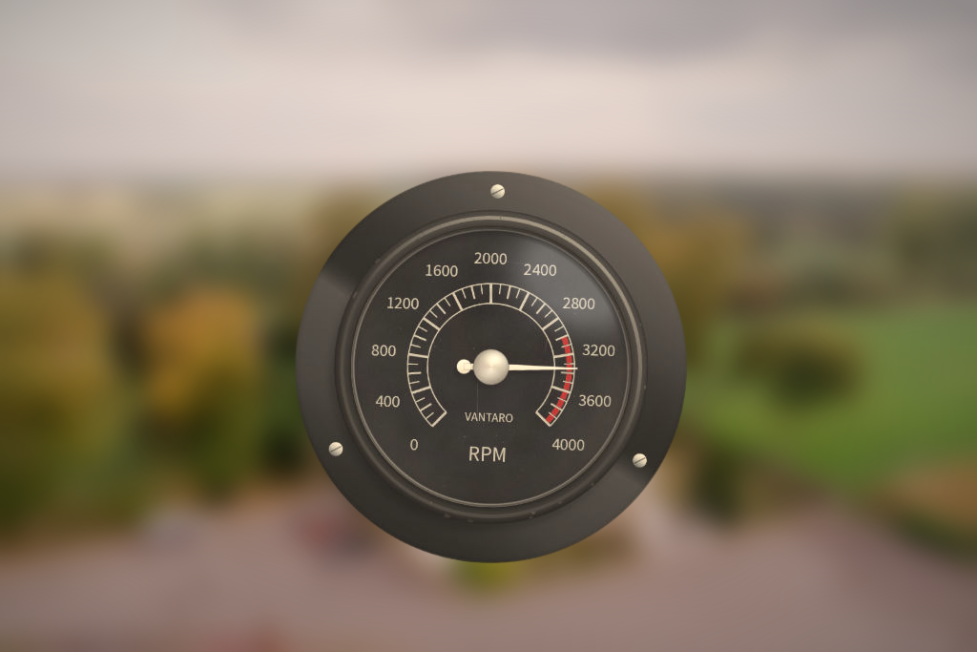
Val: 3350,rpm
